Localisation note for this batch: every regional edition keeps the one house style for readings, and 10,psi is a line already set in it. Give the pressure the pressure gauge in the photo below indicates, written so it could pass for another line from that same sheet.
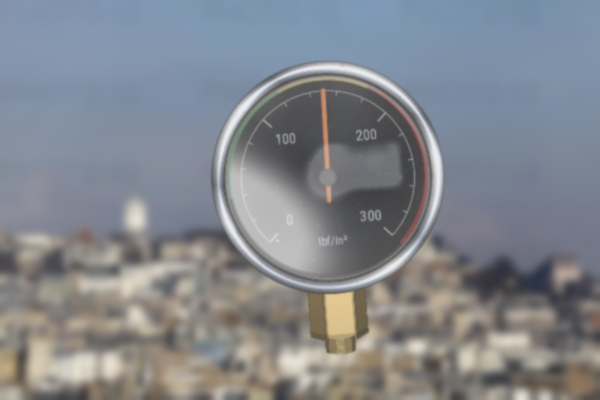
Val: 150,psi
